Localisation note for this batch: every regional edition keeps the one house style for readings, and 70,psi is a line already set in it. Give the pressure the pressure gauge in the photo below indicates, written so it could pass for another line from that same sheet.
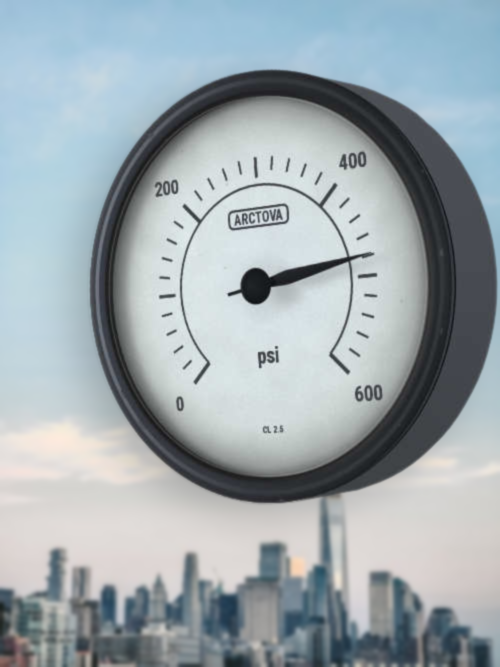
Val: 480,psi
